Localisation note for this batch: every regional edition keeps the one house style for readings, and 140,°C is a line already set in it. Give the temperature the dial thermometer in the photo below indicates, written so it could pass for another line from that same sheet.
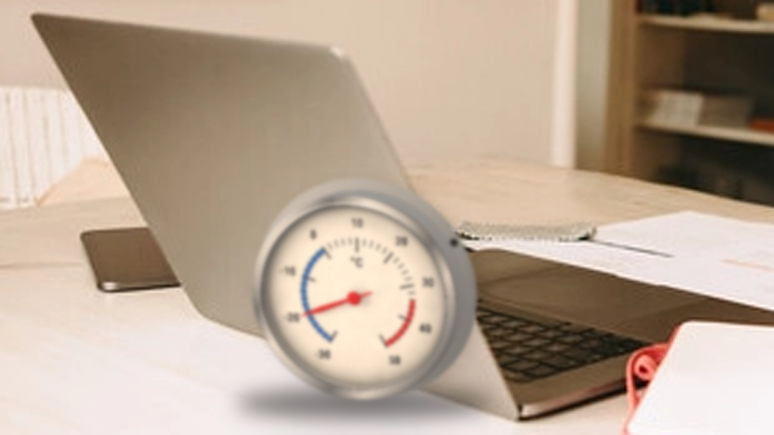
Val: -20,°C
